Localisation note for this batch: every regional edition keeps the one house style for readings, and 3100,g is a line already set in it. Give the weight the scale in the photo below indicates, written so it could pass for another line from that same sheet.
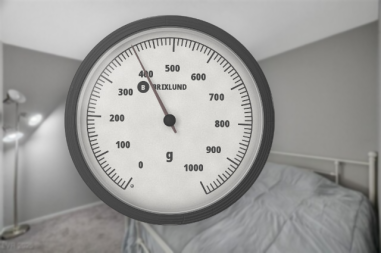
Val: 400,g
